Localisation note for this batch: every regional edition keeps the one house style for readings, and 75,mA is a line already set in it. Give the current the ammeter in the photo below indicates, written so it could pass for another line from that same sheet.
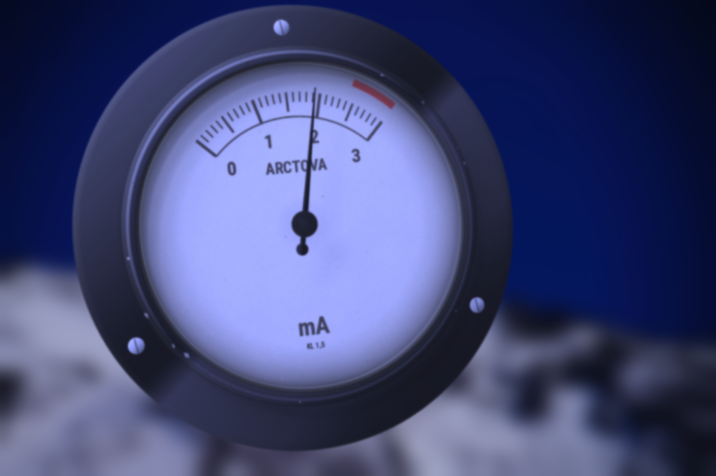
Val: 1.9,mA
